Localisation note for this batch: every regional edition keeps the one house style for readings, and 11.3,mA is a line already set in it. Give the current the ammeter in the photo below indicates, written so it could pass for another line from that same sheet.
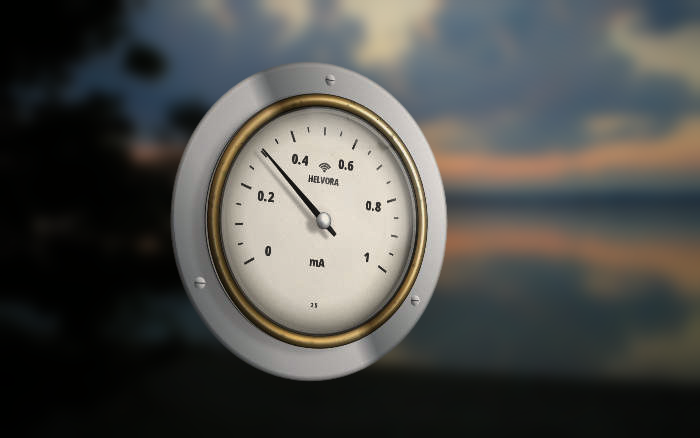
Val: 0.3,mA
